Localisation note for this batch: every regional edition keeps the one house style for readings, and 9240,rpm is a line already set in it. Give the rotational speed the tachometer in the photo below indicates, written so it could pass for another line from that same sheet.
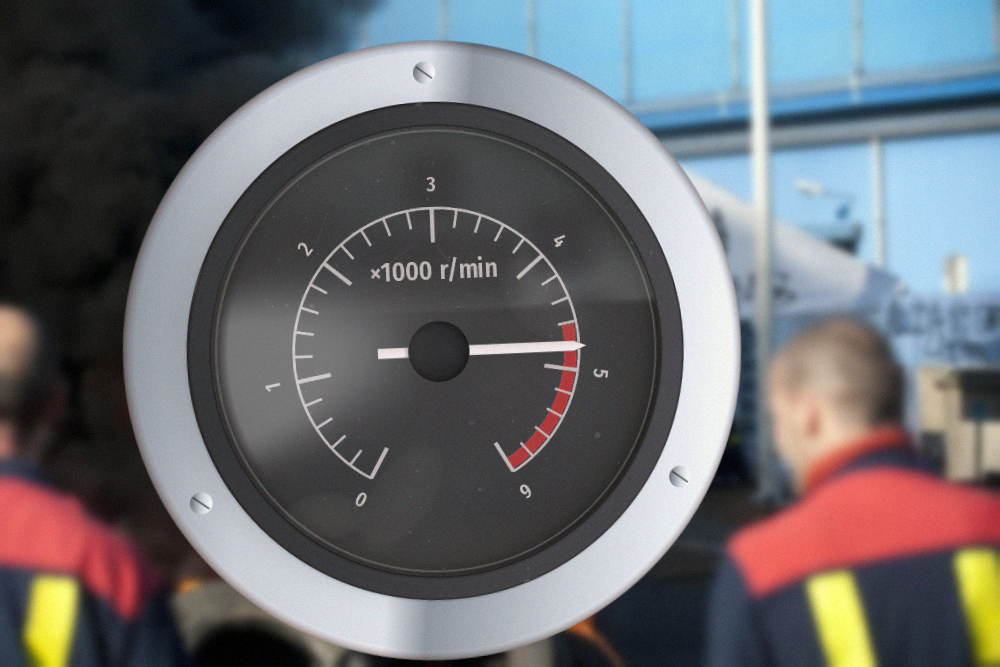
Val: 4800,rpm
